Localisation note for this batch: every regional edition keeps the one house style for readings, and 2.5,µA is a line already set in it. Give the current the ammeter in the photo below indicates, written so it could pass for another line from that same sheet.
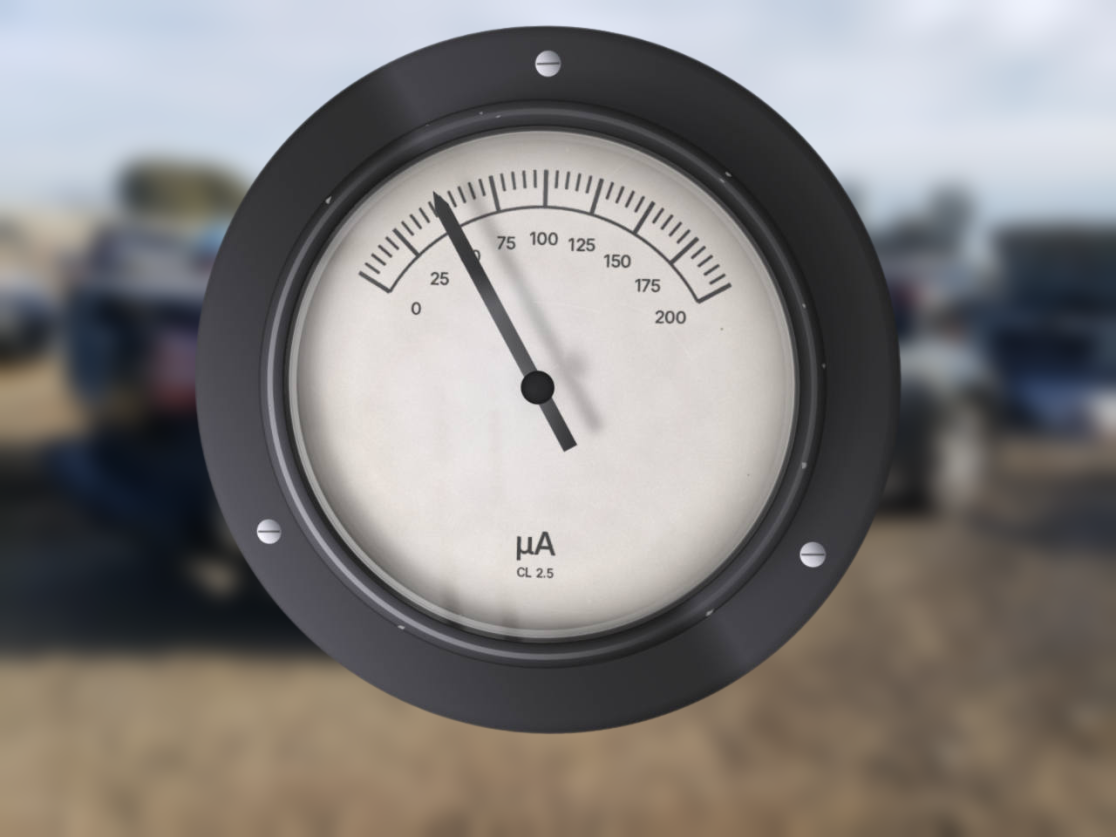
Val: 50,µA
